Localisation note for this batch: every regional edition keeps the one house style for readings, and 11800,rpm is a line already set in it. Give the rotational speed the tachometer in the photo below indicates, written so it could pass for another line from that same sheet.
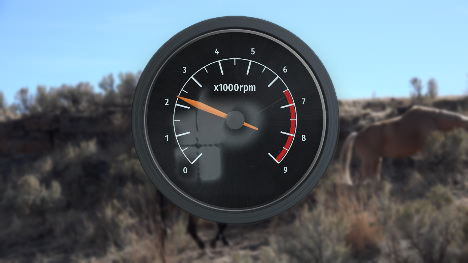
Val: 2250,rpm
